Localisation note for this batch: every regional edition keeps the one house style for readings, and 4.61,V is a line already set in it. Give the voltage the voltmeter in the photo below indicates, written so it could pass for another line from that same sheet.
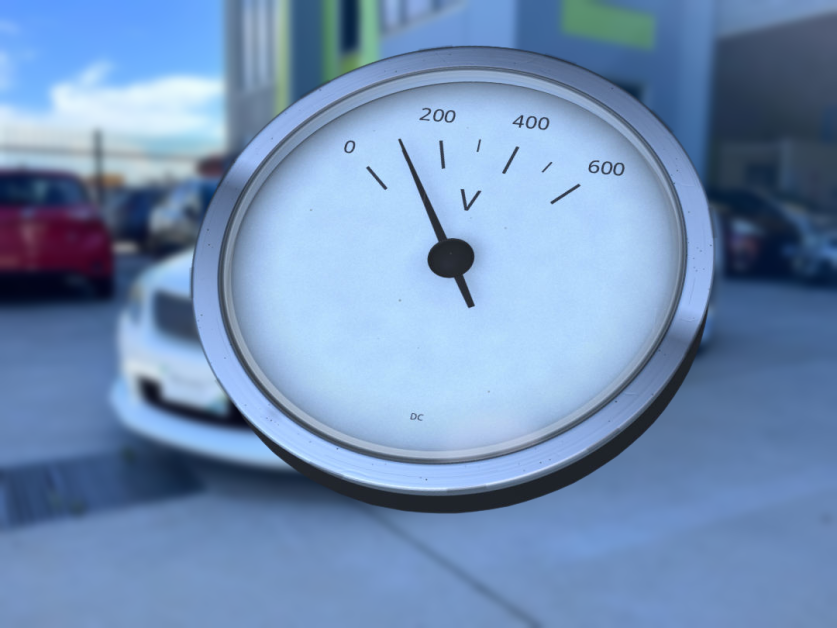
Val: 100,V
